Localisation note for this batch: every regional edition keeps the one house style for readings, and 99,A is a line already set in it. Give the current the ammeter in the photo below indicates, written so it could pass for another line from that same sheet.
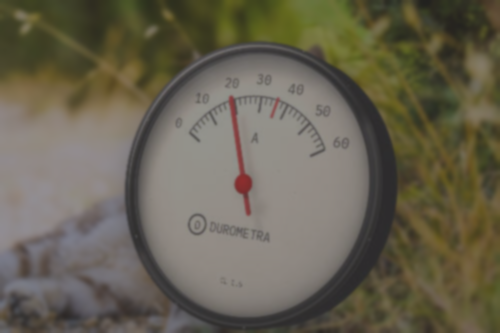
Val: 20,A
